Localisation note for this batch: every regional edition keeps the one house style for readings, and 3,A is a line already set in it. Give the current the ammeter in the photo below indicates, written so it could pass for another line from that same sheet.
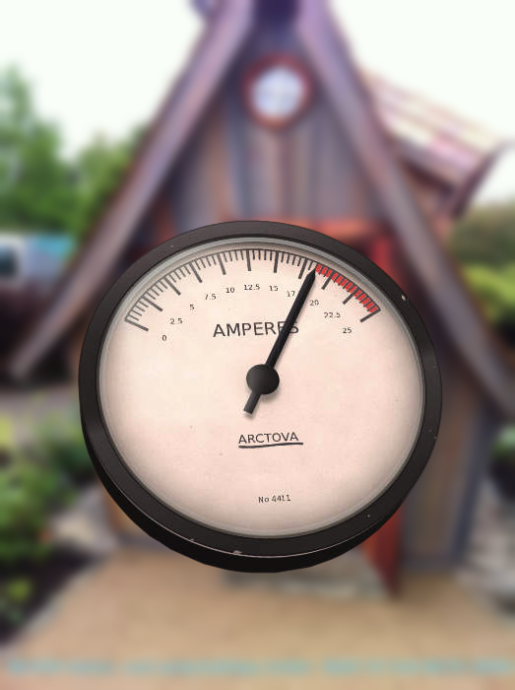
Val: 18.5,A
